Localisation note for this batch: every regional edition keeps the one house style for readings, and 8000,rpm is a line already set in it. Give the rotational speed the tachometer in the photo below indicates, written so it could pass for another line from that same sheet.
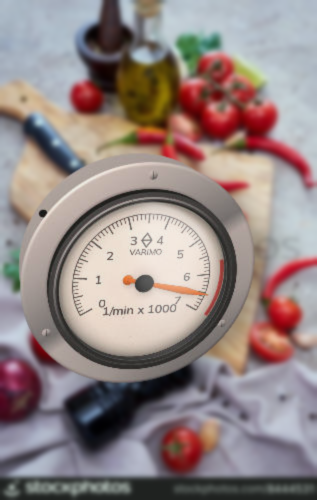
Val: 6500,rpm
